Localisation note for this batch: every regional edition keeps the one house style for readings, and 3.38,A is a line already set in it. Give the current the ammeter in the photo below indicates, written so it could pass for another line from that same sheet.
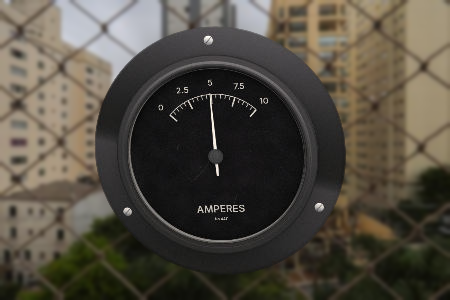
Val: 5,A
